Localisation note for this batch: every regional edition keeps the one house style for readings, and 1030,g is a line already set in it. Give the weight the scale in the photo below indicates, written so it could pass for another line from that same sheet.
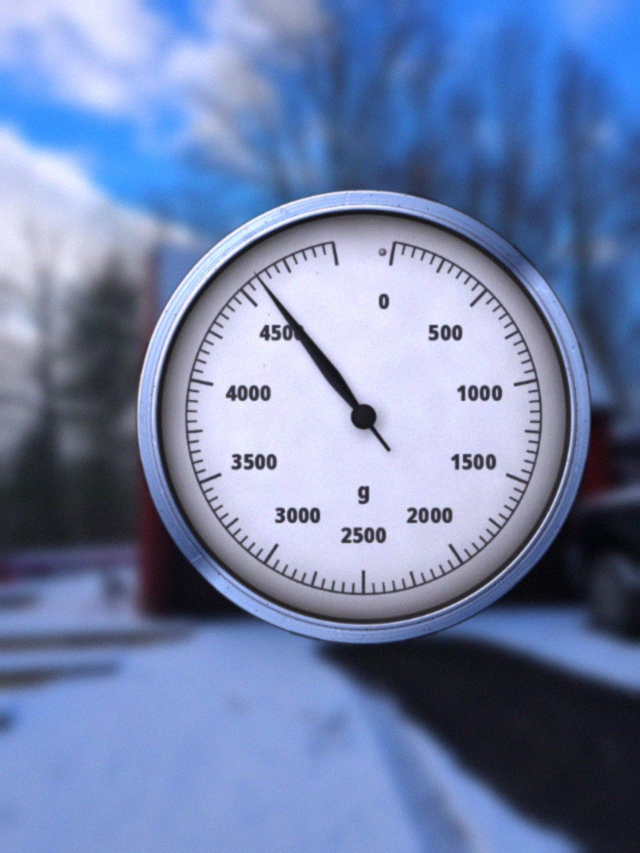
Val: 4600,g
